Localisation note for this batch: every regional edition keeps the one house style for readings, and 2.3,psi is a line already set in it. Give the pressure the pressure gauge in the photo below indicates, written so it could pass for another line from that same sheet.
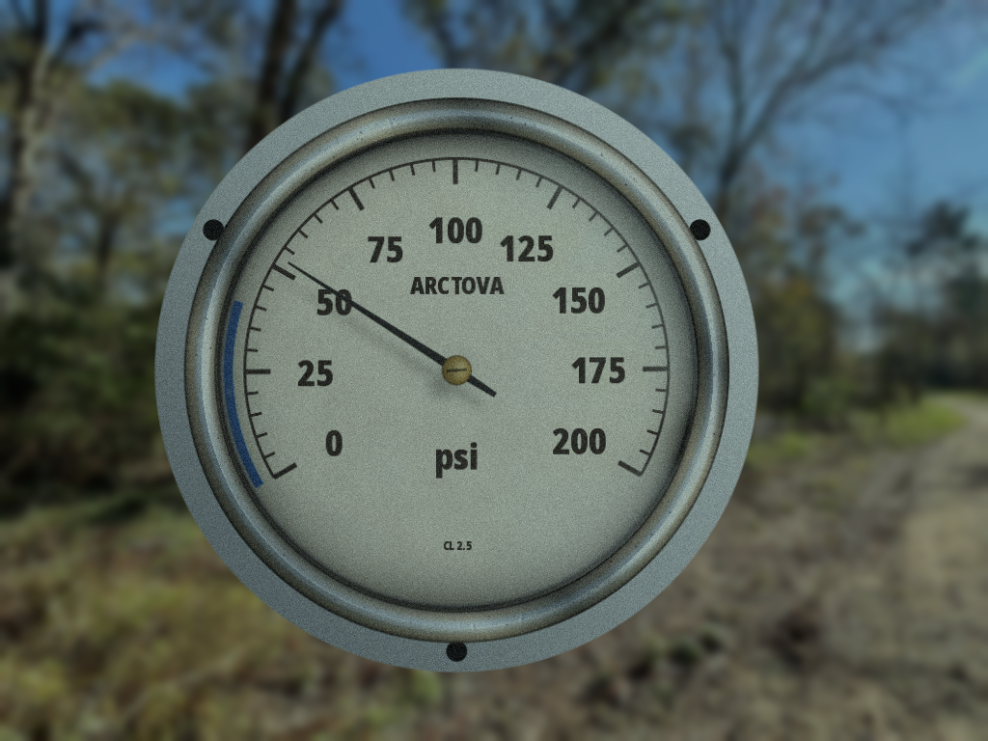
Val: 52.5,psi
